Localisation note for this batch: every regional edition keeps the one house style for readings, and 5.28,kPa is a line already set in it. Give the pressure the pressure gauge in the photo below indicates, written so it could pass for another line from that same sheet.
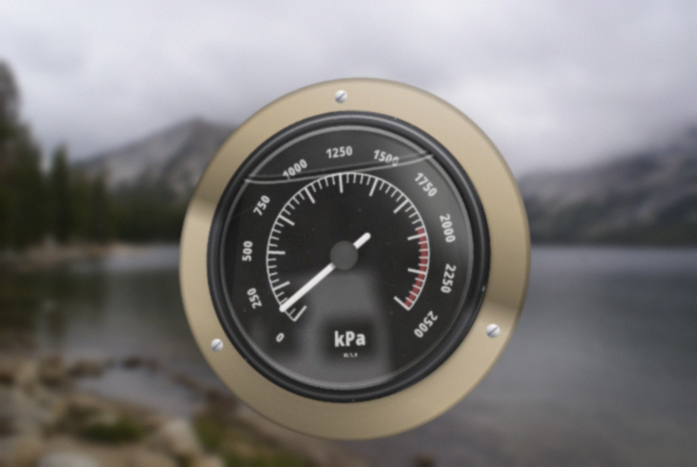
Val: 100,kPa
